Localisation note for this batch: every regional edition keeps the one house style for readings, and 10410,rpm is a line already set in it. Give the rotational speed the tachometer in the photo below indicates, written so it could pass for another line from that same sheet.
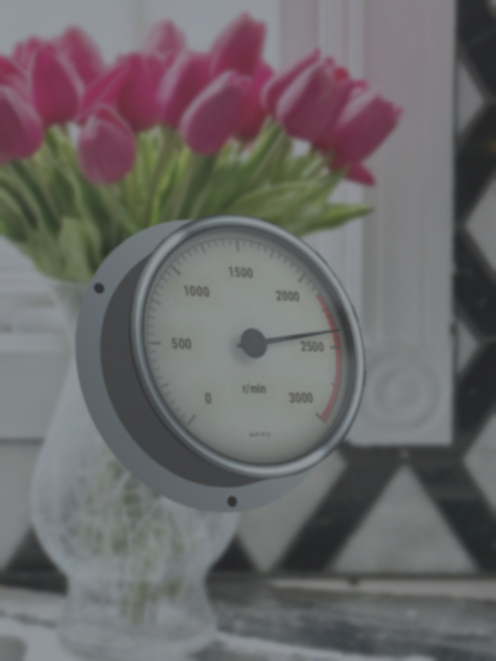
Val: 2400,rpm
